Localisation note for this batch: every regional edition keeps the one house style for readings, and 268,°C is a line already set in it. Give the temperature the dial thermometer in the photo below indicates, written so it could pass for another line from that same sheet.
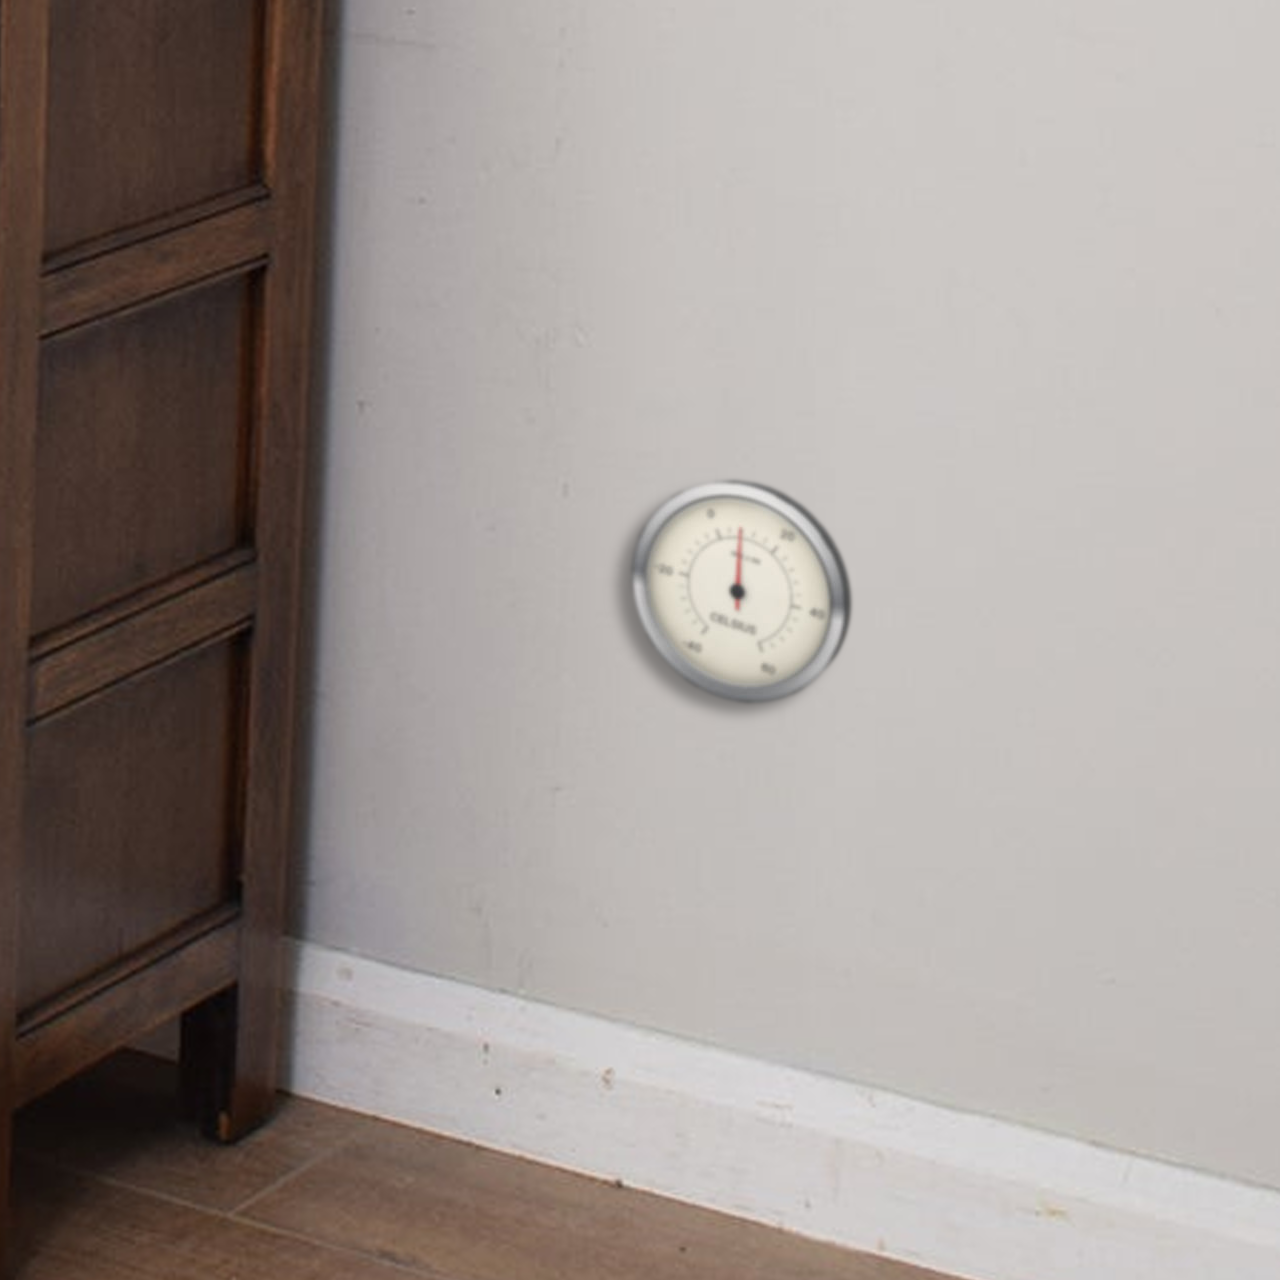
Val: 8,°C
